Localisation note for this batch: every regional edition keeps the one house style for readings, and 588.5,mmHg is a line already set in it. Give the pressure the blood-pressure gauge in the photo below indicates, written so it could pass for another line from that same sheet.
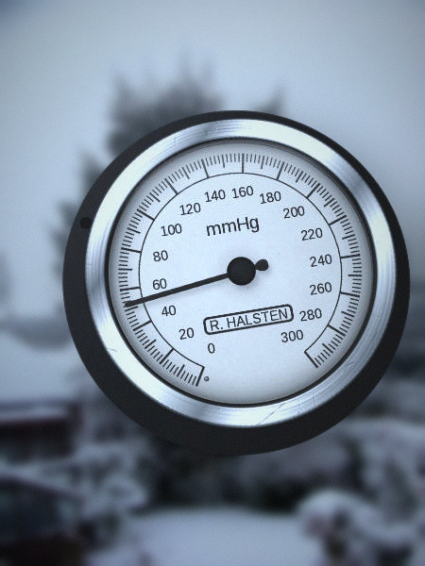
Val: 52,mmHg
